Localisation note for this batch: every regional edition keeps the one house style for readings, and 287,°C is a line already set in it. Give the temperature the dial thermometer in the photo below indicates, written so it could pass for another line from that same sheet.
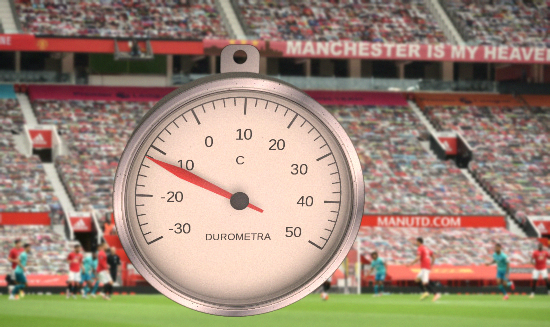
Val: -12,°C
